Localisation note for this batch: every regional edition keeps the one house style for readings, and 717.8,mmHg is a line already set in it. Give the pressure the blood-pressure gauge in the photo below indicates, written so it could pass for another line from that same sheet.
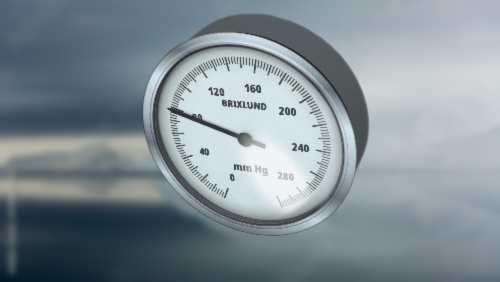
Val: 80,mmHg
